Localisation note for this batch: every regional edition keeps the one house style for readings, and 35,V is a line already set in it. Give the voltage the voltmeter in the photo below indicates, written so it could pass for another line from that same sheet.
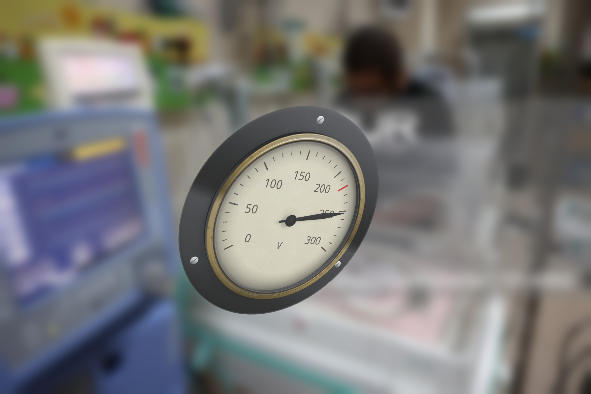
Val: 250,V
